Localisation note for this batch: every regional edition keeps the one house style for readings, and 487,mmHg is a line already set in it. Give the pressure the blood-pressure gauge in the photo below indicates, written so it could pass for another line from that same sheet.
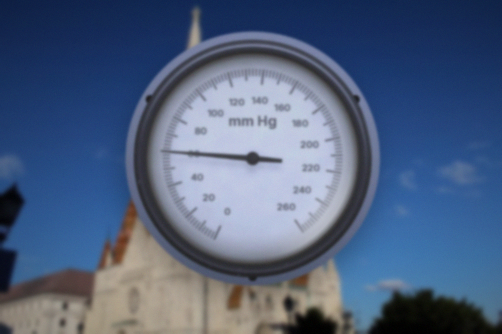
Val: 60,mmHg
